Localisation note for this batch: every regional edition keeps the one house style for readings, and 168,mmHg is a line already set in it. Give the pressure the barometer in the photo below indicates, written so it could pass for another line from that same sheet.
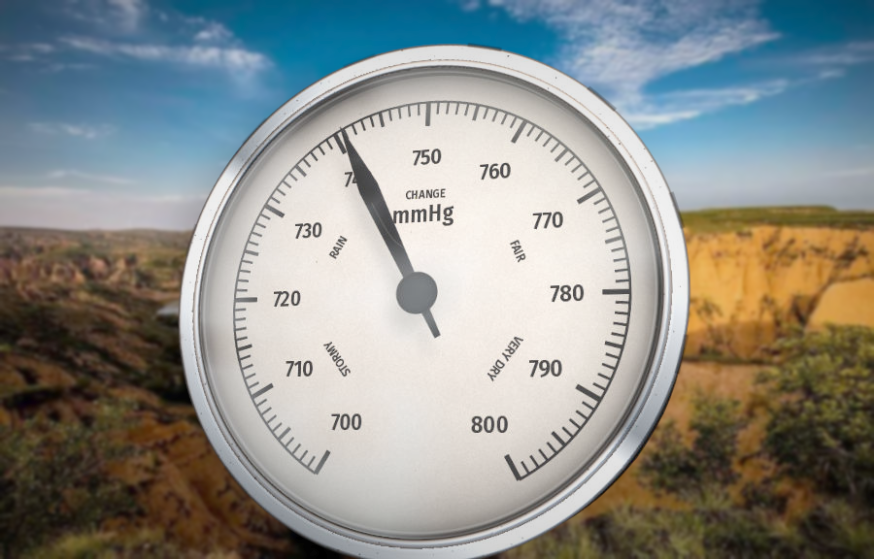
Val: 741,mmHg
